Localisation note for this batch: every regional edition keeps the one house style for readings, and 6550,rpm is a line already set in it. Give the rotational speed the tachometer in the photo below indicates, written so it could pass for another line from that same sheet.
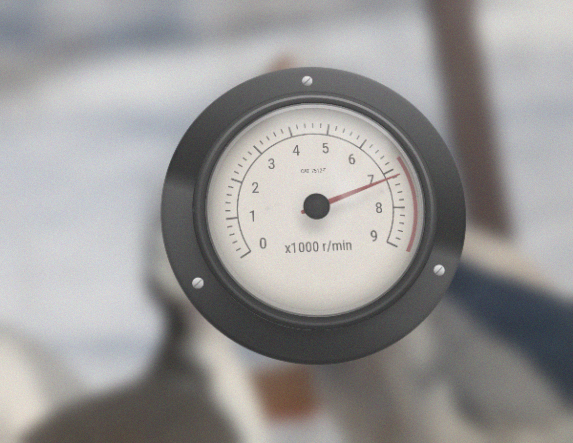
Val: 7200,rpm
